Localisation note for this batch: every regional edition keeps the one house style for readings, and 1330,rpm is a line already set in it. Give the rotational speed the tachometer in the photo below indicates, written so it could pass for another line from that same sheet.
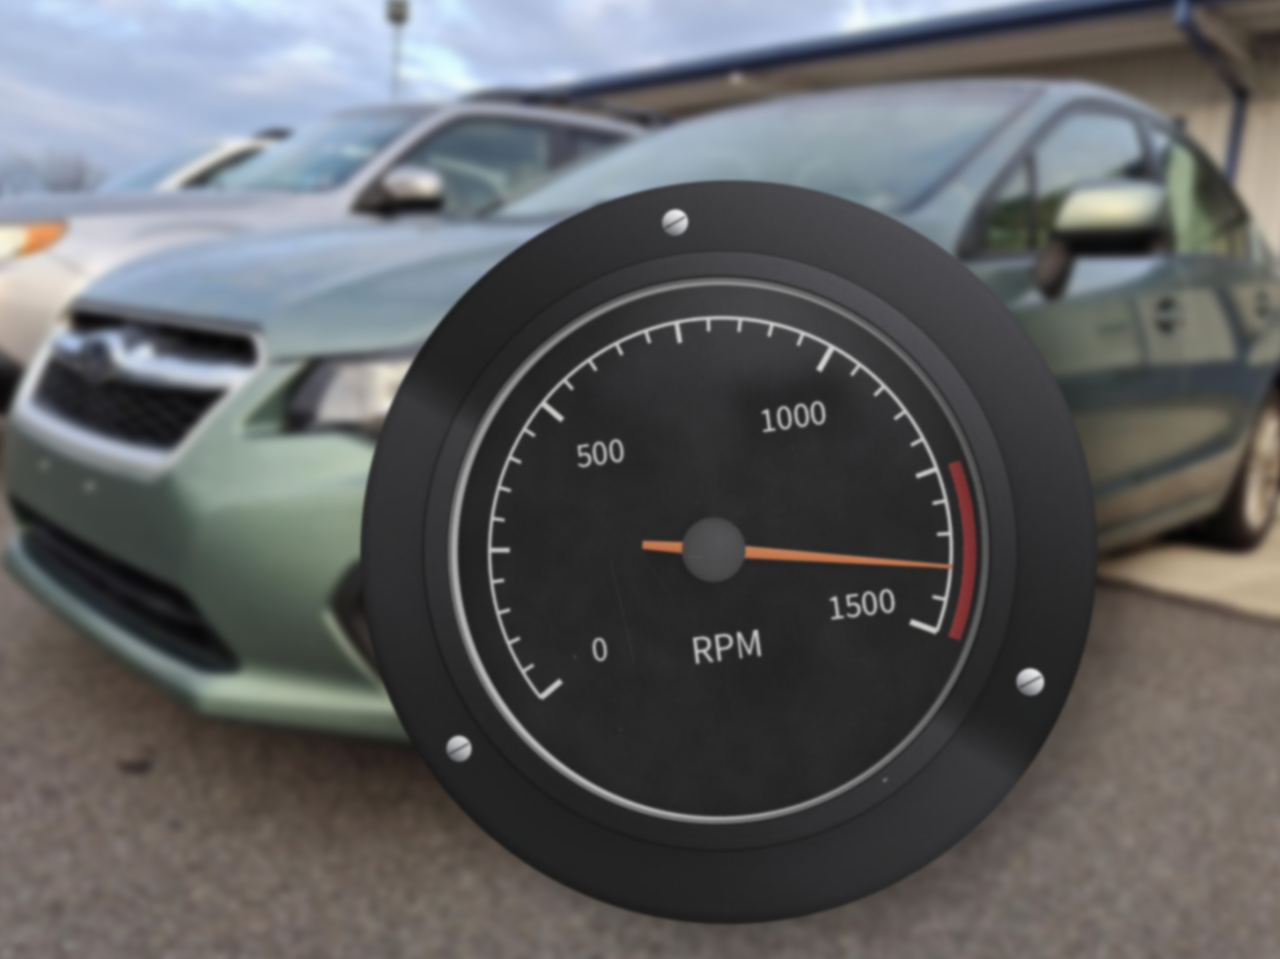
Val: 1400,rpm
